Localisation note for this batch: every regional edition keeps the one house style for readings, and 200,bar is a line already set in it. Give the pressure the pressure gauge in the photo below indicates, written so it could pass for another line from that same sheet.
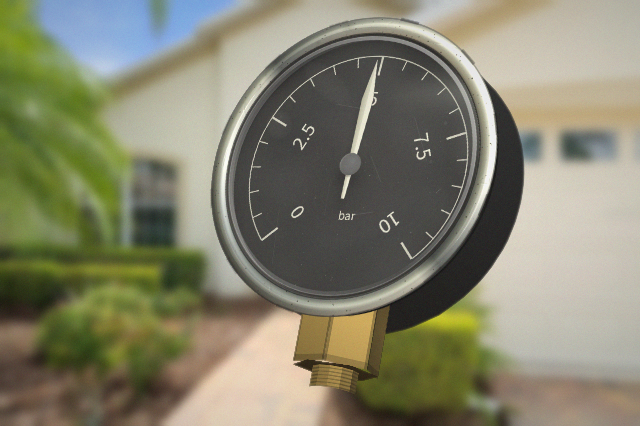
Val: 5,bar
